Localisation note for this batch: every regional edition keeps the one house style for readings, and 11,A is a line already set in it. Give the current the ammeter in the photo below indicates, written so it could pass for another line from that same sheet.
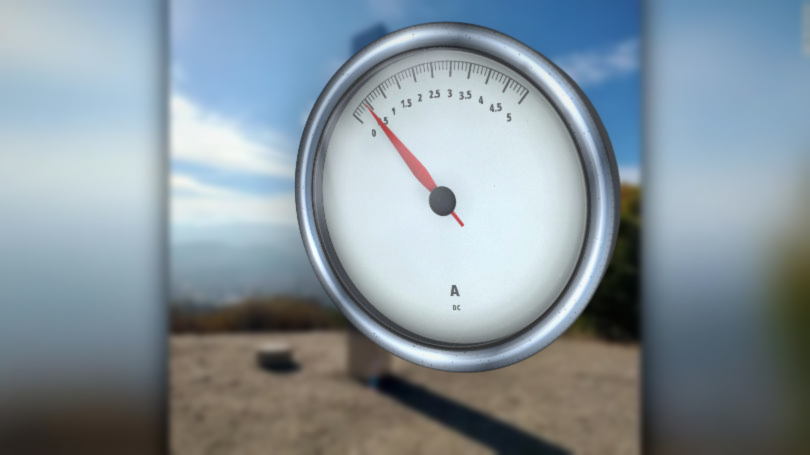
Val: 0.5,A
